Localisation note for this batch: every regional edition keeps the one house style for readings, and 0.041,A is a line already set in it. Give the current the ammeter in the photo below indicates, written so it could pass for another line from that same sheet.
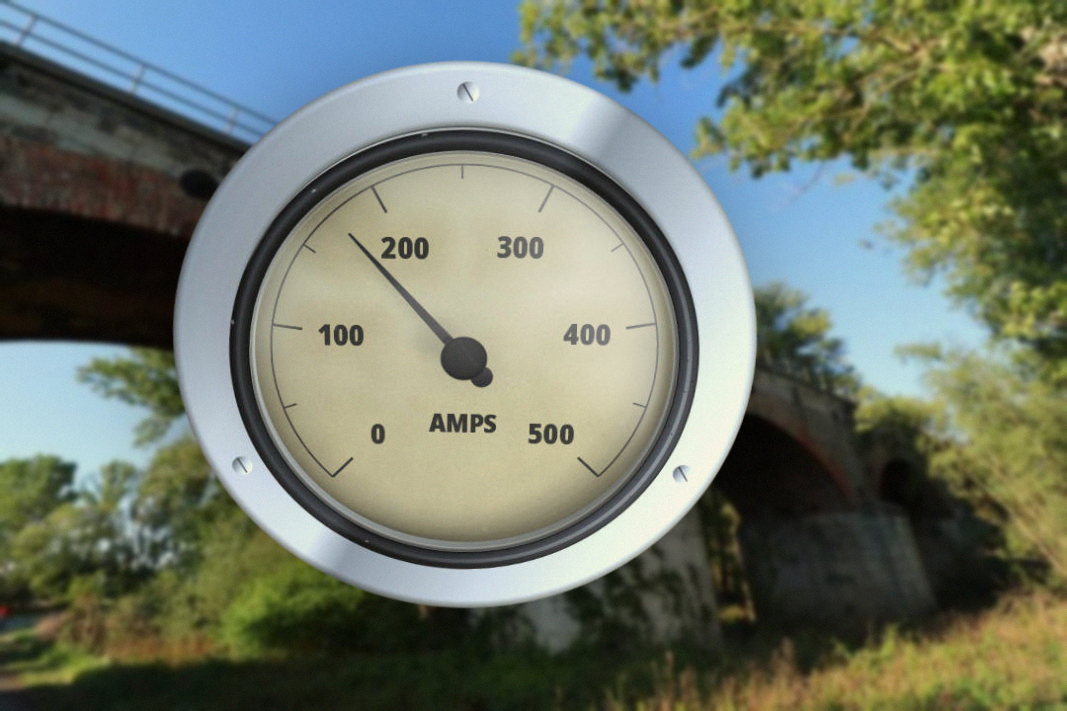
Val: 175,A
